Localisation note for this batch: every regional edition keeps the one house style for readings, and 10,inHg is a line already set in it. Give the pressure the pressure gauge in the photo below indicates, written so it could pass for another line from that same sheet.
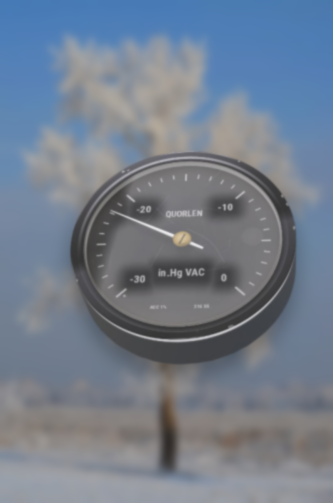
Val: -22,inHg
